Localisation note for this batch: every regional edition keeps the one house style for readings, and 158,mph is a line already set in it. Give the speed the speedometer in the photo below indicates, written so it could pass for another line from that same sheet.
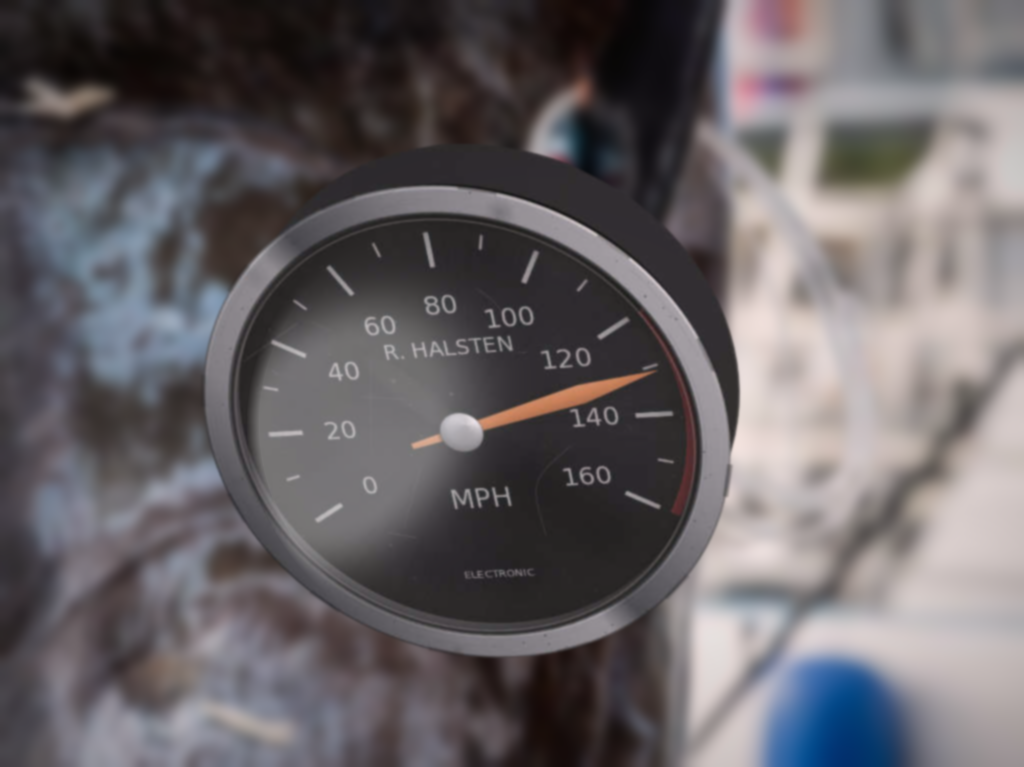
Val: 130,mph
